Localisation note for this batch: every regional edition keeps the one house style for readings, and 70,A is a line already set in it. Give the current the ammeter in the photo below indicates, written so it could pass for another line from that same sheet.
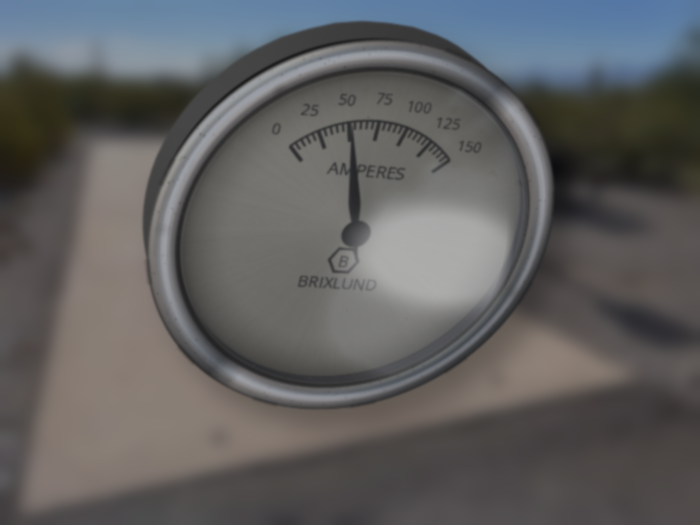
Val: 50,A
